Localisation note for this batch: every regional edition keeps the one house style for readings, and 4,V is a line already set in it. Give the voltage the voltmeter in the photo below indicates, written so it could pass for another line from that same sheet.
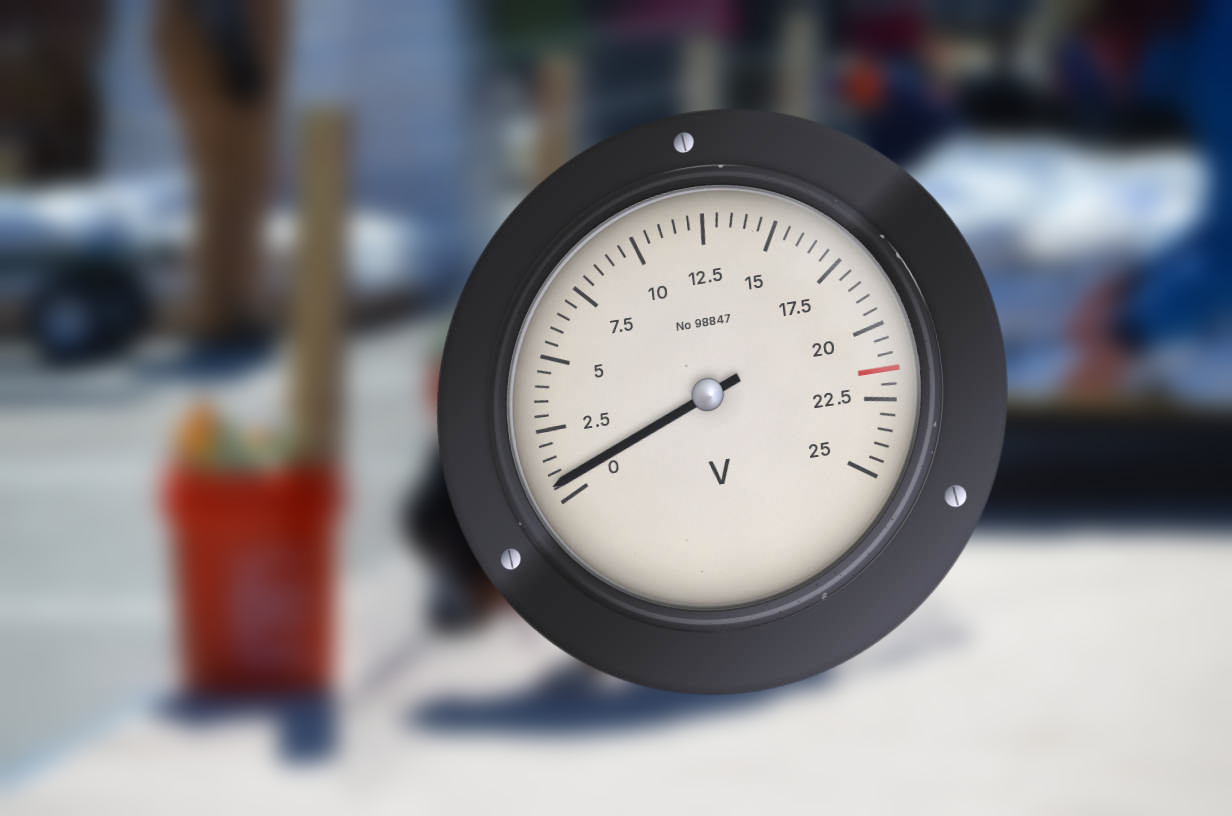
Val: 0.5,V
